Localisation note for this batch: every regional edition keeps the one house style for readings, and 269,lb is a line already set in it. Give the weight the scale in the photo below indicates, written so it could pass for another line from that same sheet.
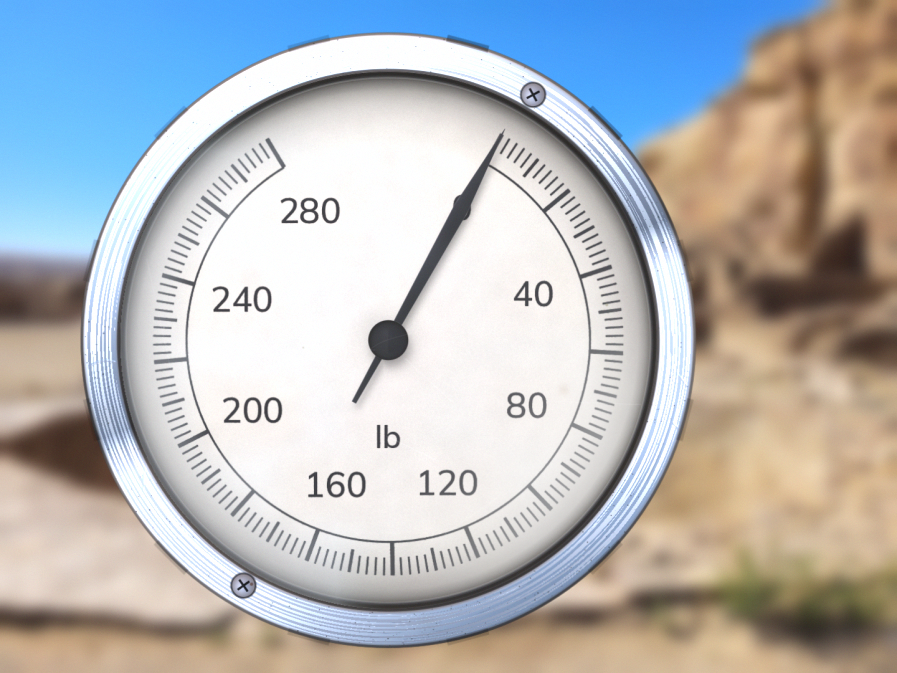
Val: 0,lb
